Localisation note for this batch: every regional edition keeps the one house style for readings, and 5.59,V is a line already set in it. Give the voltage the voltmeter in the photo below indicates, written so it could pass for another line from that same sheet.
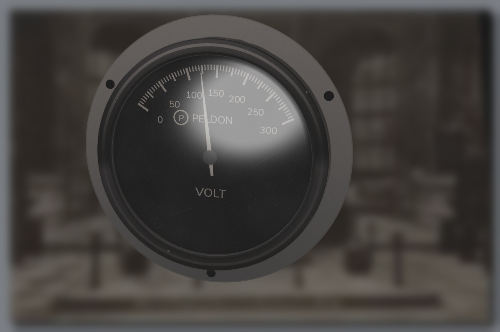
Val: 125,V
